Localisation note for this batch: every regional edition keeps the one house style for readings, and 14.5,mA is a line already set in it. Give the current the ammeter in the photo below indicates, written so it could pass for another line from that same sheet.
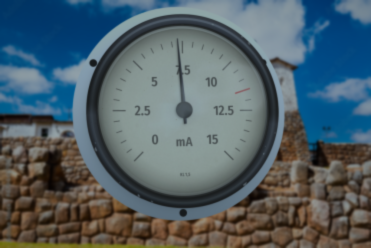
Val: 7.25,mA
